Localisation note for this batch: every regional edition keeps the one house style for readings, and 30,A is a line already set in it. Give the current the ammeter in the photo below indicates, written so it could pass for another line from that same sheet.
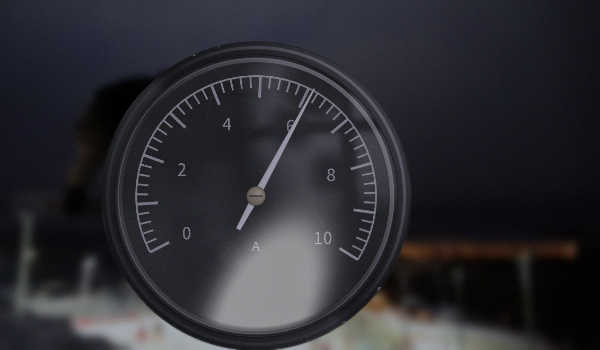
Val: 6.1,A
